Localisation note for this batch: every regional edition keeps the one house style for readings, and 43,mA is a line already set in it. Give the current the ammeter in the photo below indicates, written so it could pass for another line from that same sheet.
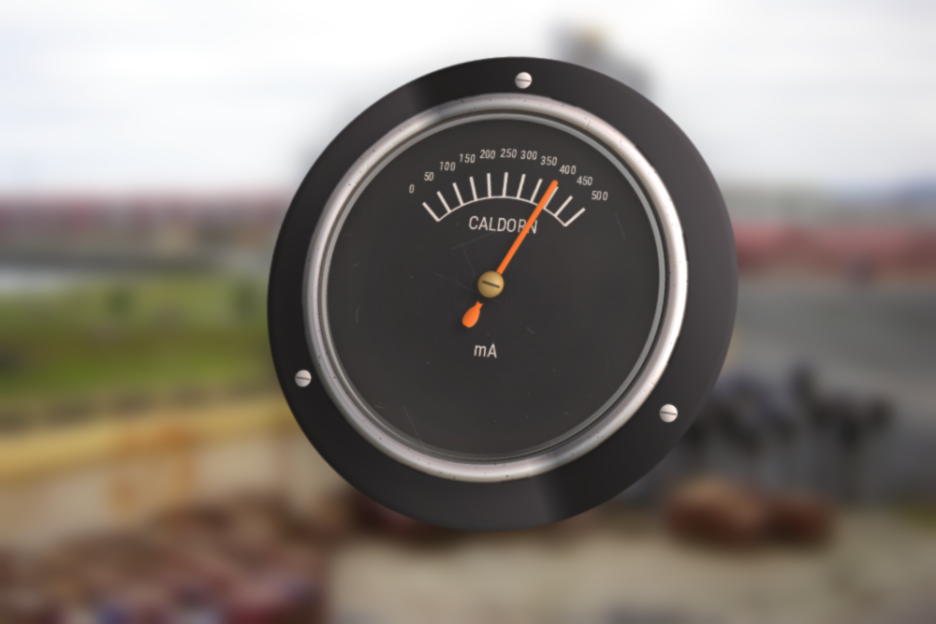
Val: 400,mA
